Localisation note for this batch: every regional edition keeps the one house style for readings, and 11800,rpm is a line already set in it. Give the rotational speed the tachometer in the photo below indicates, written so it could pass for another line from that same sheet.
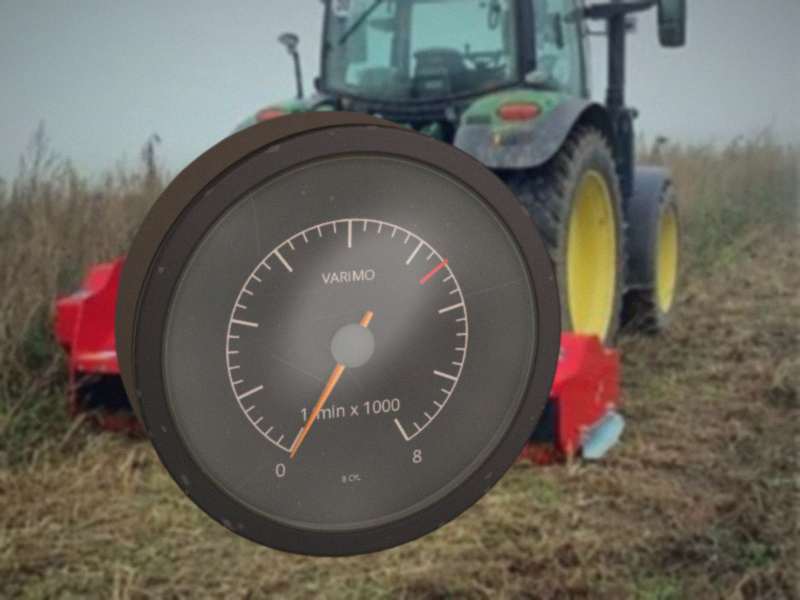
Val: 0,rpm
